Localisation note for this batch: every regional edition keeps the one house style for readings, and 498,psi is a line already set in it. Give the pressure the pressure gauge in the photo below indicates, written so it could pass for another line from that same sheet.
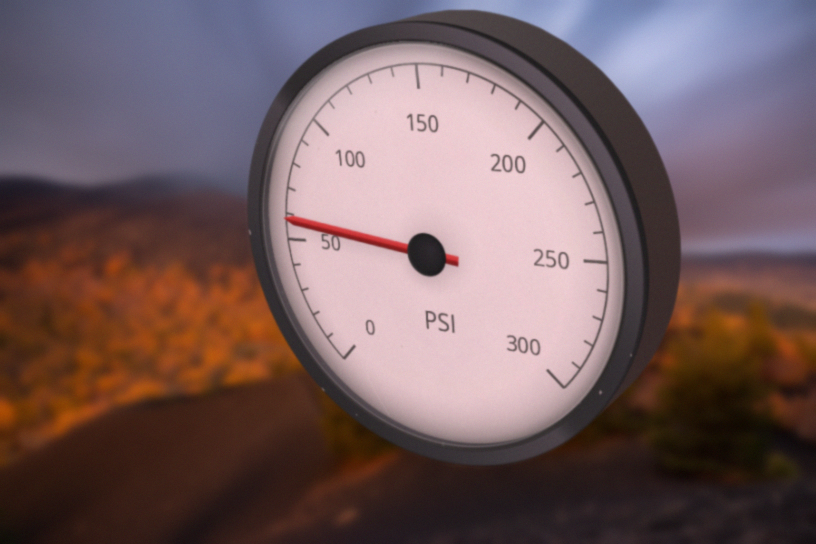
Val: 60,psi
